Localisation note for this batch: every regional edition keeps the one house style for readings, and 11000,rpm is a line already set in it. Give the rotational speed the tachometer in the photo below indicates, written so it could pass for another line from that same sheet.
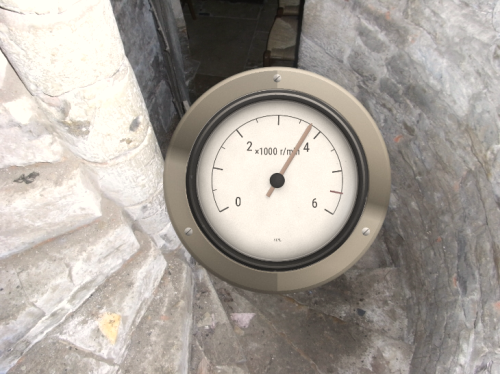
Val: 3750,rpm
